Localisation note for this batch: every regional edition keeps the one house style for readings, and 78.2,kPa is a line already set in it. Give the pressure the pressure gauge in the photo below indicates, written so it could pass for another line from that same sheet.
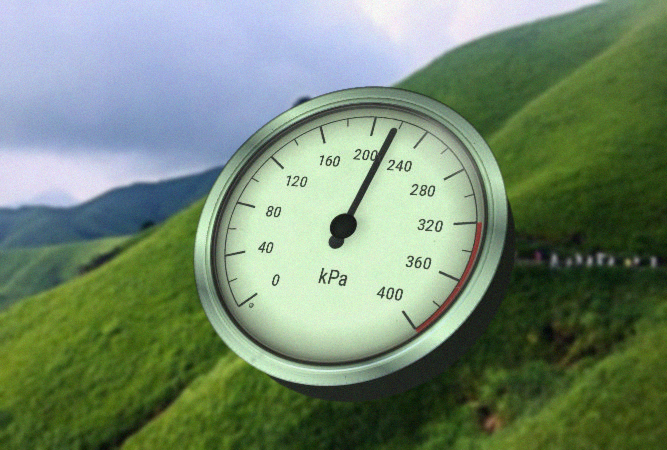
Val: 220,kPa
